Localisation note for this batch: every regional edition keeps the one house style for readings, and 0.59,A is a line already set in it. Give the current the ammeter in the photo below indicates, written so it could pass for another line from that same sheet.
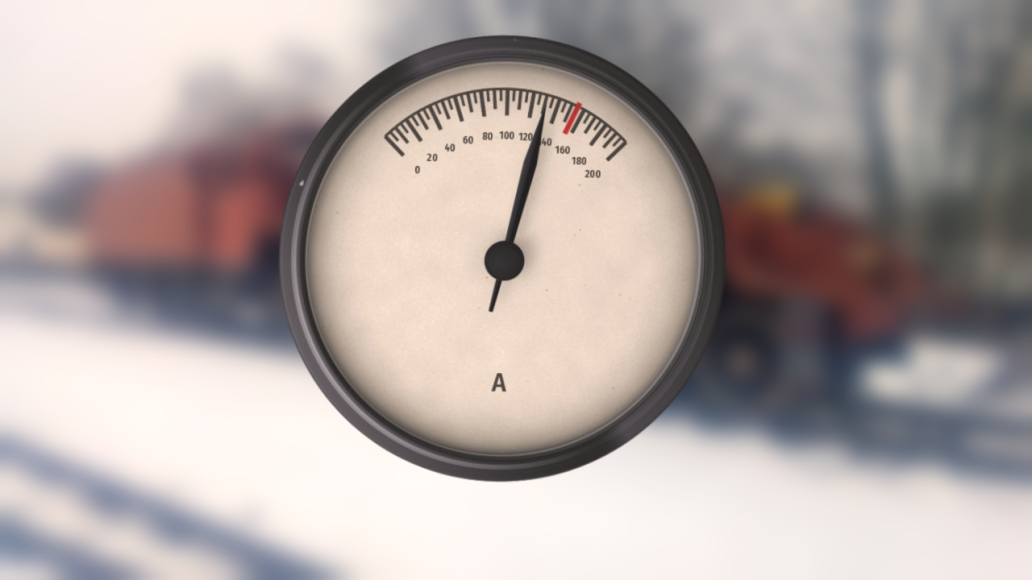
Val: 130,A
